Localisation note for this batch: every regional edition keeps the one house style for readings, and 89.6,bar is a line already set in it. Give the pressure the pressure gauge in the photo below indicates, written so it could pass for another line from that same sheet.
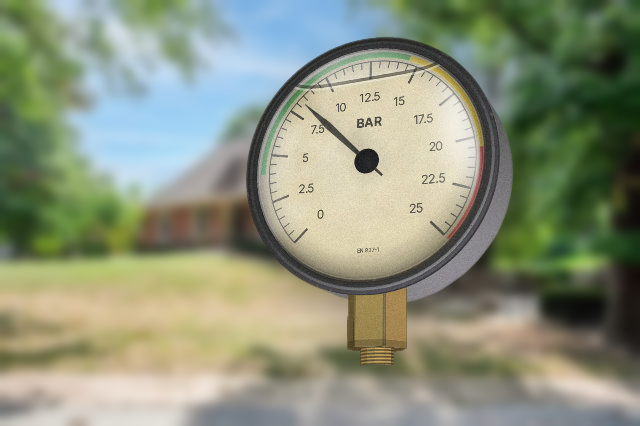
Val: 8.25,bar
